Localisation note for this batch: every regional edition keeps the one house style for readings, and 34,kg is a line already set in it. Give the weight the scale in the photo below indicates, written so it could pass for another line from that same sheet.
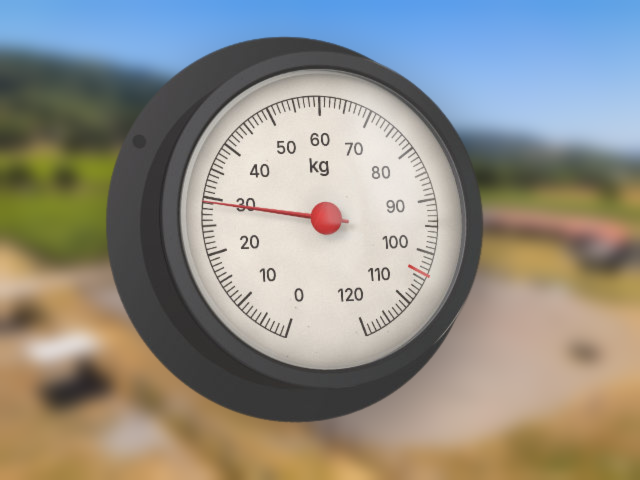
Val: 29,kg
